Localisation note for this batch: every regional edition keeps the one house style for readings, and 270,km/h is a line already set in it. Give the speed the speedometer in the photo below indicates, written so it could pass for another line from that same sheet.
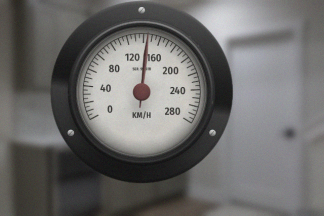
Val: 145,km/h
